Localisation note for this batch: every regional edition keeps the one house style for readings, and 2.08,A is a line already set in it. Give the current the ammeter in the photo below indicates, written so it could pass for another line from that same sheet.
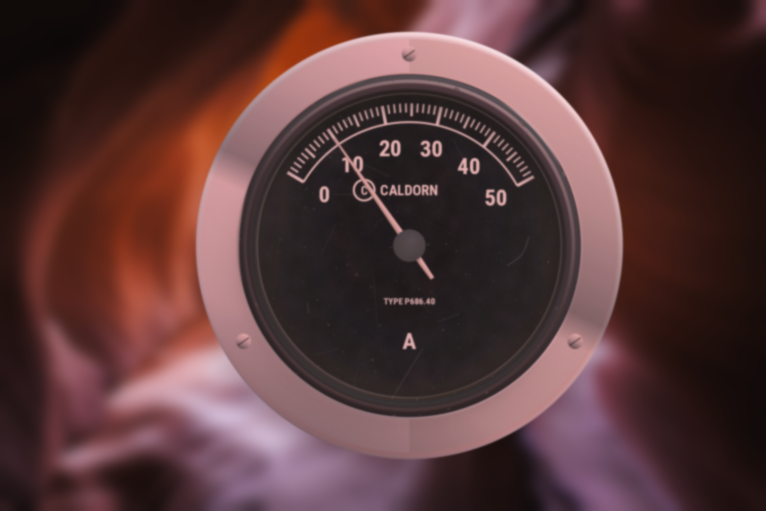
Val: 10,A
